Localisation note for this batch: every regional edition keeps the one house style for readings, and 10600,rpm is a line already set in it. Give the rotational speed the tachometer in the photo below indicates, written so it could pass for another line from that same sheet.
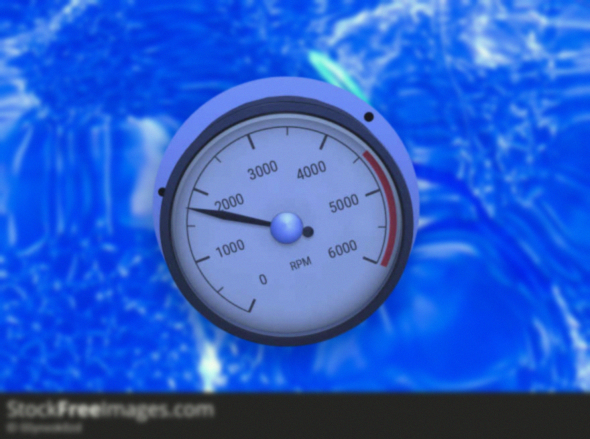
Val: 1750,rpm
